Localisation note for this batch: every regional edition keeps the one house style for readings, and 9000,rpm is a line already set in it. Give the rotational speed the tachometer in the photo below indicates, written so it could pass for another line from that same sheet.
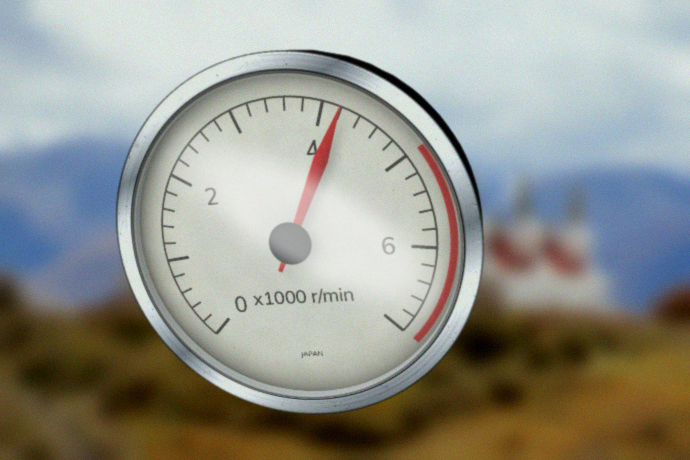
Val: 4200,rpm
